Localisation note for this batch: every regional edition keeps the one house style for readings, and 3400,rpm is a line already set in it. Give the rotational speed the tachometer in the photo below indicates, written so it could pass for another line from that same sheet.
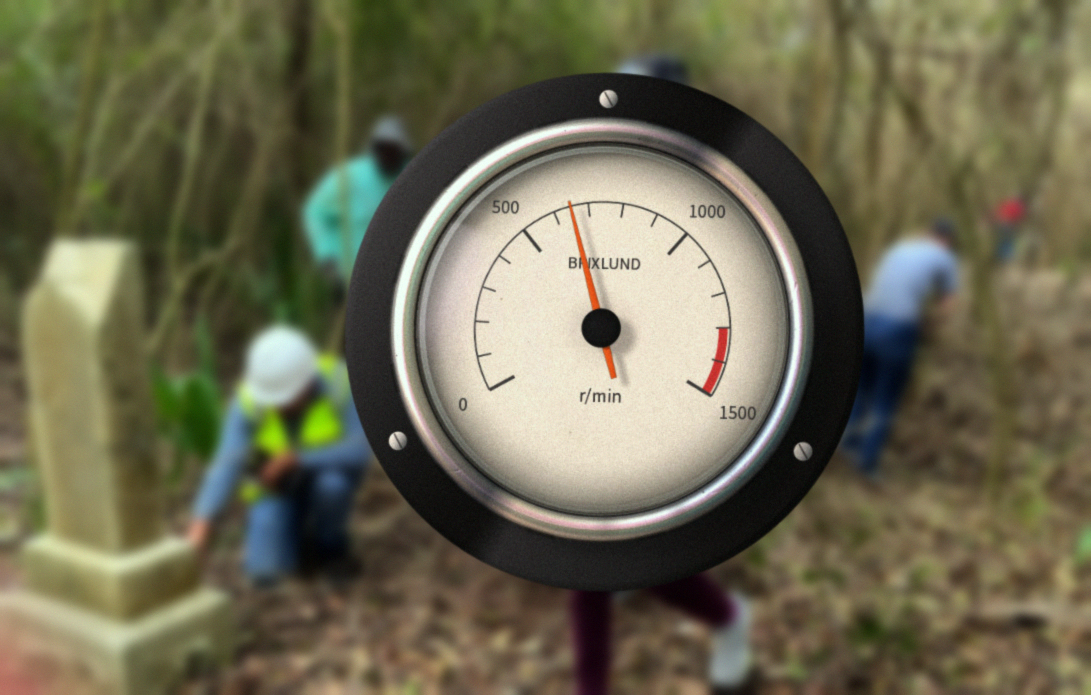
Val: 650,rpm
